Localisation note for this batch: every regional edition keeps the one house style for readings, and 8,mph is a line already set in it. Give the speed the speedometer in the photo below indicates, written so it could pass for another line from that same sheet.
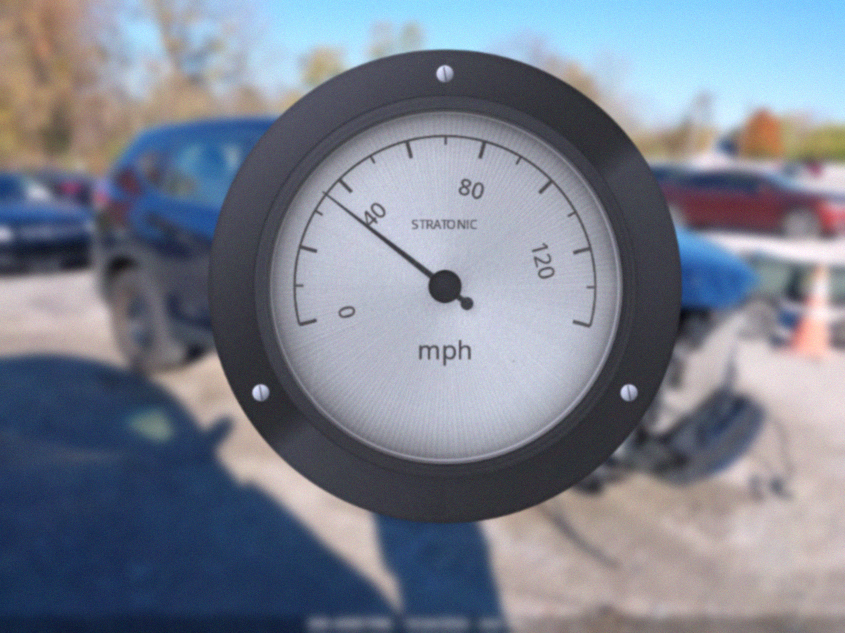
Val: 35,mph
